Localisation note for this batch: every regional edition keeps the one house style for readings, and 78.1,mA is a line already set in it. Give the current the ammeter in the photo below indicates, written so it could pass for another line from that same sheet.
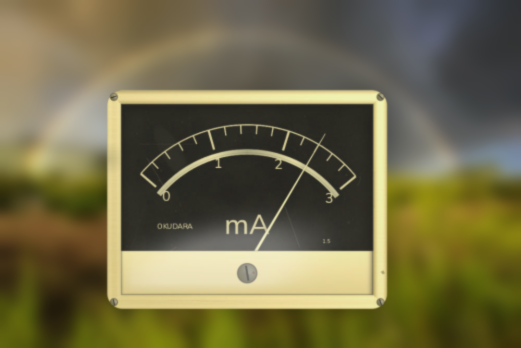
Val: 2.4,mA
